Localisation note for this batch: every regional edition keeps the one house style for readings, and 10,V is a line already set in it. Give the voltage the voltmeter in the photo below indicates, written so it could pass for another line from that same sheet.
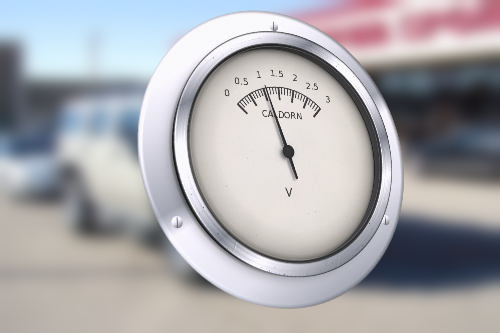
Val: 1,V
